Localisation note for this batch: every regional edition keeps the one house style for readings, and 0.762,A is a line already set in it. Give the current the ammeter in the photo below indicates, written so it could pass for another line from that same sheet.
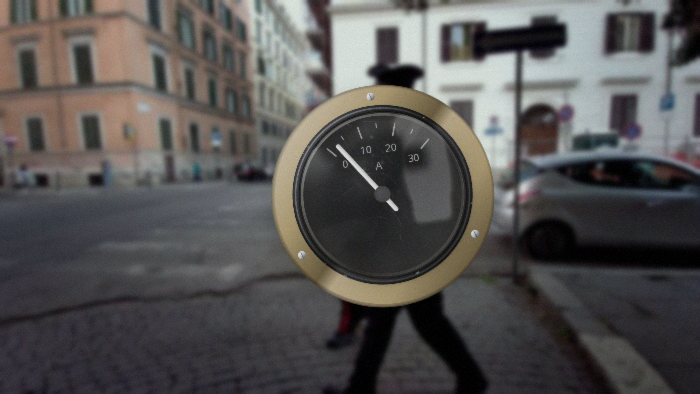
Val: 2.5,A
